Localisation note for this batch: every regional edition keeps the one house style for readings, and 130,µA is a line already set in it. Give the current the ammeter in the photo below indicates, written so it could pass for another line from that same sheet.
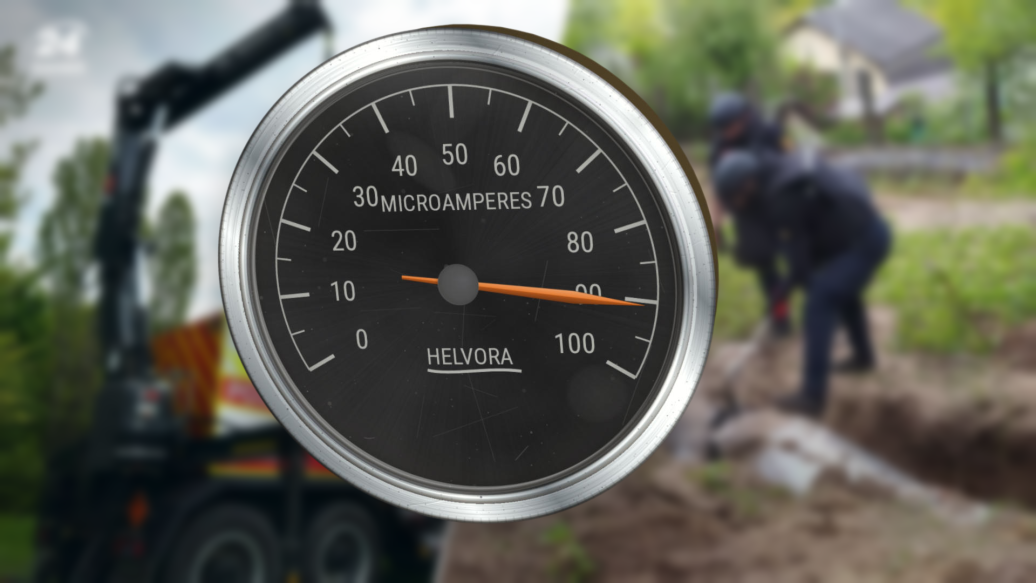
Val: 90,µA
